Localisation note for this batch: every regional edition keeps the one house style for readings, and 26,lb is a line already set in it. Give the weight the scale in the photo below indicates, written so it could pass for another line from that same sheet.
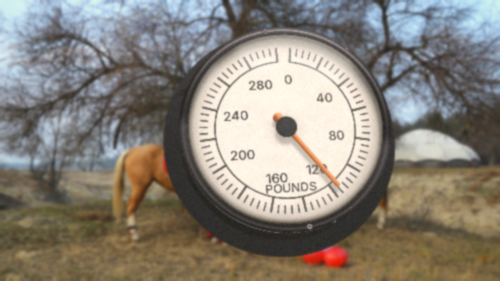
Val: 116,lb
